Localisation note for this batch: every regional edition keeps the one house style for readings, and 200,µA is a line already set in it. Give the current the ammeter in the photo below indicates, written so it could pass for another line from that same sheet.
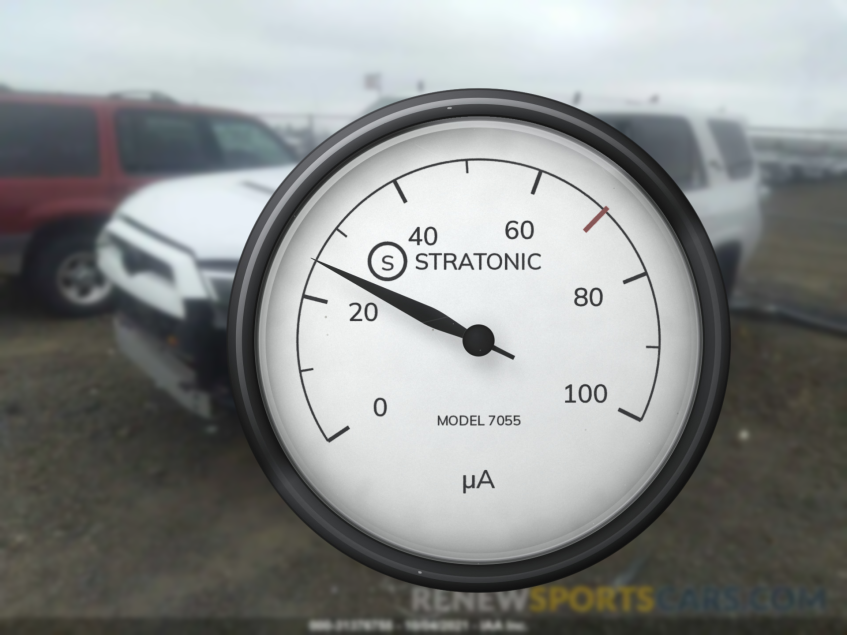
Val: 25,µA
